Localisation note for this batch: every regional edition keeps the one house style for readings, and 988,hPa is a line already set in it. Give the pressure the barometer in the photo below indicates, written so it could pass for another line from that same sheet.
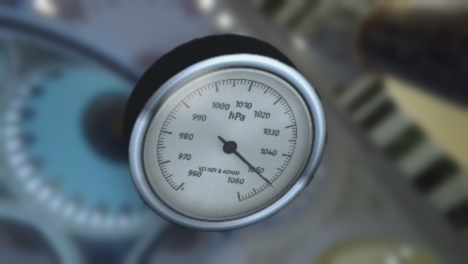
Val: 1050,hPa
